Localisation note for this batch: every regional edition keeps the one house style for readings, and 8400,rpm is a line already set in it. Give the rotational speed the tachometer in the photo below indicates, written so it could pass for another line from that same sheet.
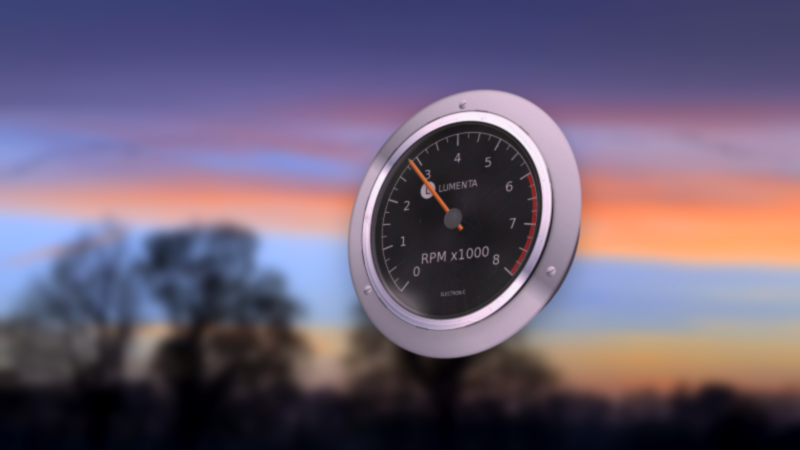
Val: 2875,rpm
